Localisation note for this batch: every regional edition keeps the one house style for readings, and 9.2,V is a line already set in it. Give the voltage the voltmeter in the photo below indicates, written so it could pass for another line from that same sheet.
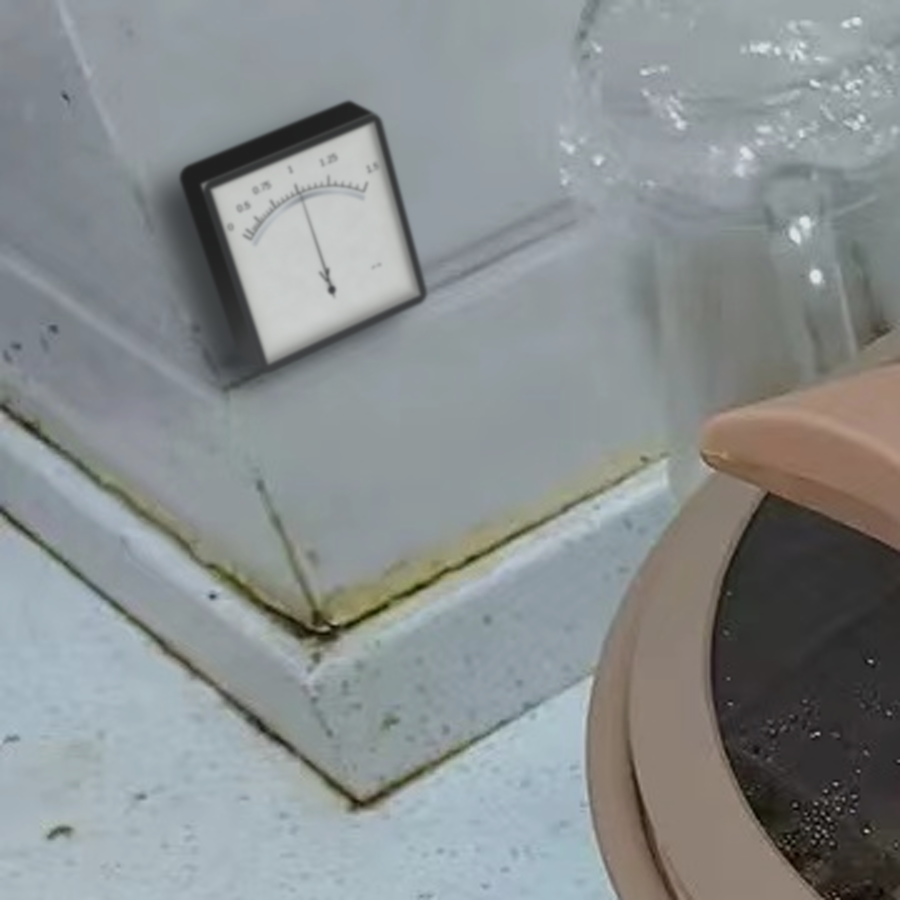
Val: 1,V
